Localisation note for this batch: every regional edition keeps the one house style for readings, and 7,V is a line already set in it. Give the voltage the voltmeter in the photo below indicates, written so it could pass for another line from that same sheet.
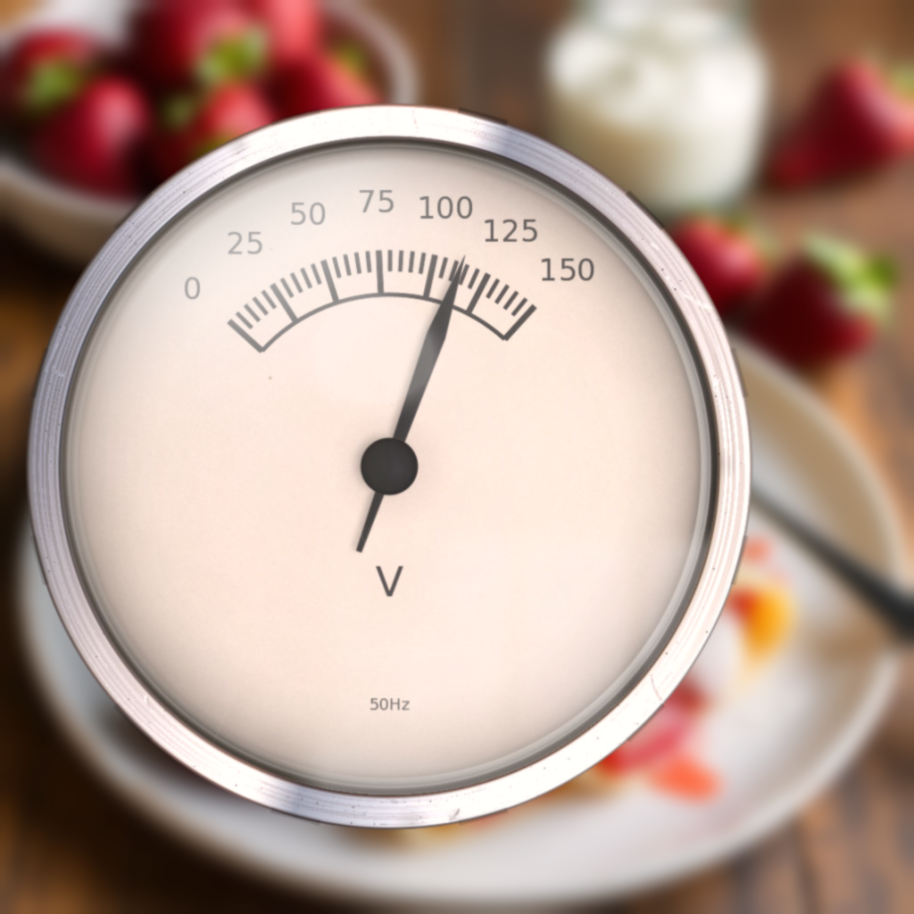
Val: 112.5,V
